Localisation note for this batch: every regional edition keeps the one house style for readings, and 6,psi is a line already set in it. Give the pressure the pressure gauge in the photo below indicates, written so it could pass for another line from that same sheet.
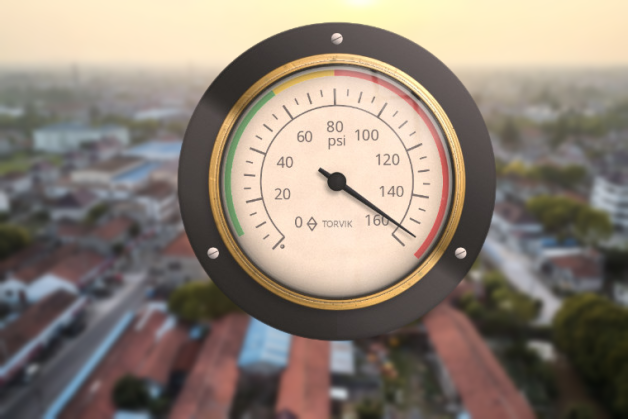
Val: 155,psi
